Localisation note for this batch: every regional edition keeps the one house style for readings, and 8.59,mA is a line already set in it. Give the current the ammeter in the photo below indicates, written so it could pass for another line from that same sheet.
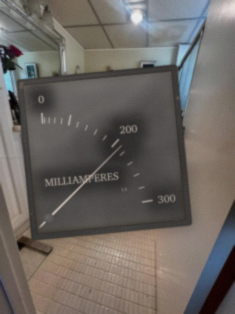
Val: 210,mA
